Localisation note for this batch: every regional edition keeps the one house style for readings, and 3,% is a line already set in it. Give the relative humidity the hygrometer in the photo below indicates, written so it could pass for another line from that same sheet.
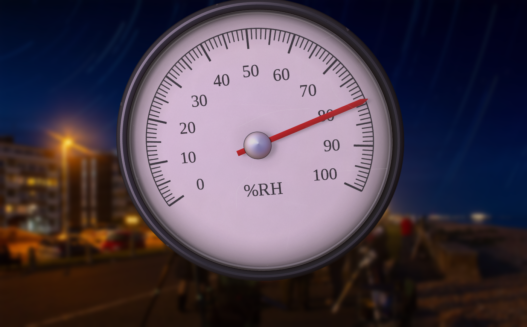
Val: 80,%
